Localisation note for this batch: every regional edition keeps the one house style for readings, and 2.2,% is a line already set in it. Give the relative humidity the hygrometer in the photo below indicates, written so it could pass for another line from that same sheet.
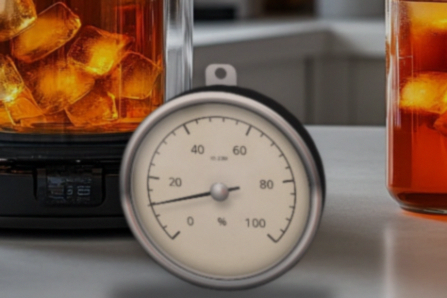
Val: 12,%
